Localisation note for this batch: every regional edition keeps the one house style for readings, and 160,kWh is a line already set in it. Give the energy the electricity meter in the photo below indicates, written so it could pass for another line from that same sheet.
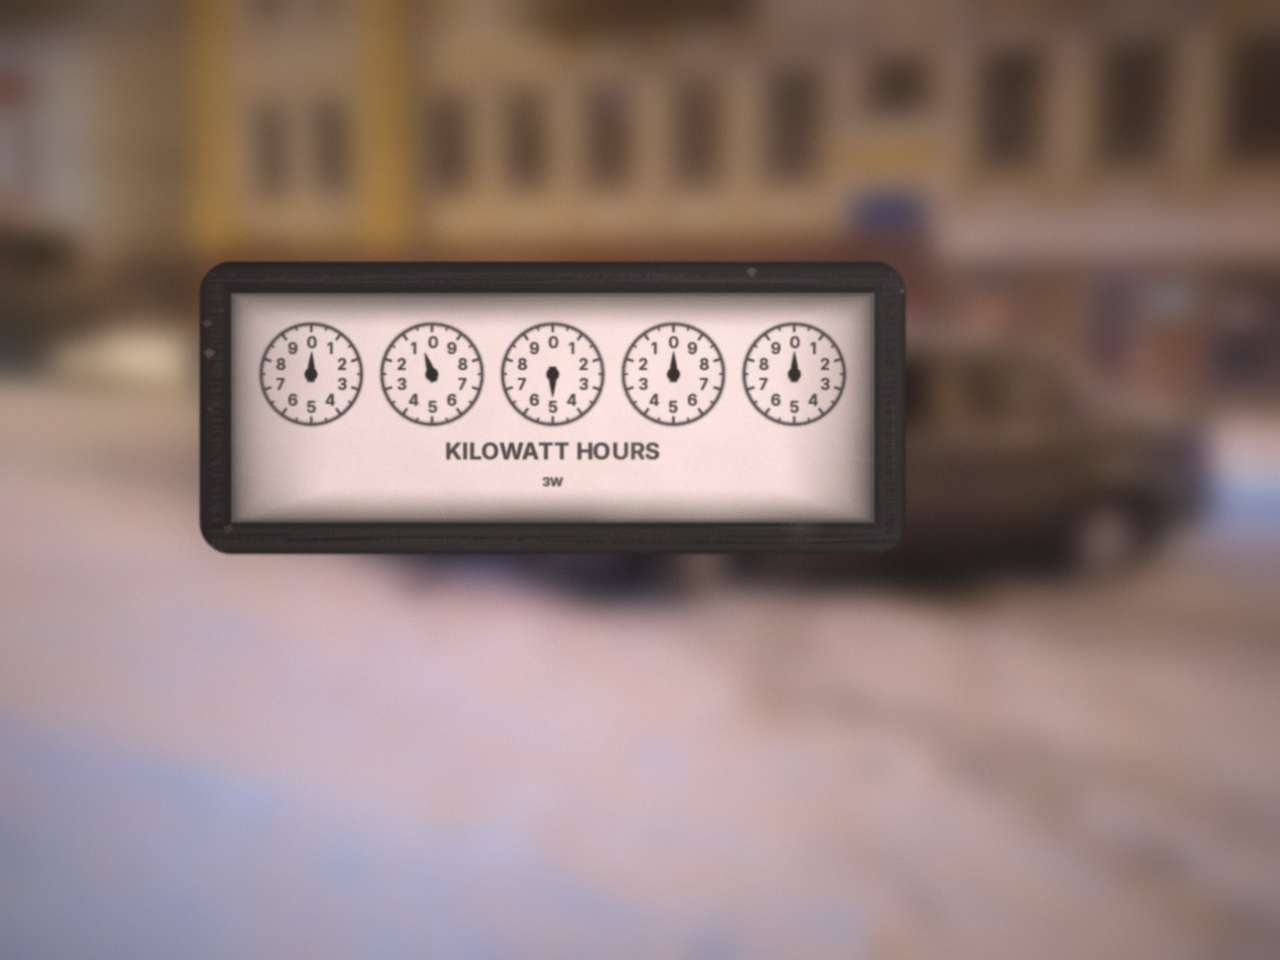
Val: 500,kWh
